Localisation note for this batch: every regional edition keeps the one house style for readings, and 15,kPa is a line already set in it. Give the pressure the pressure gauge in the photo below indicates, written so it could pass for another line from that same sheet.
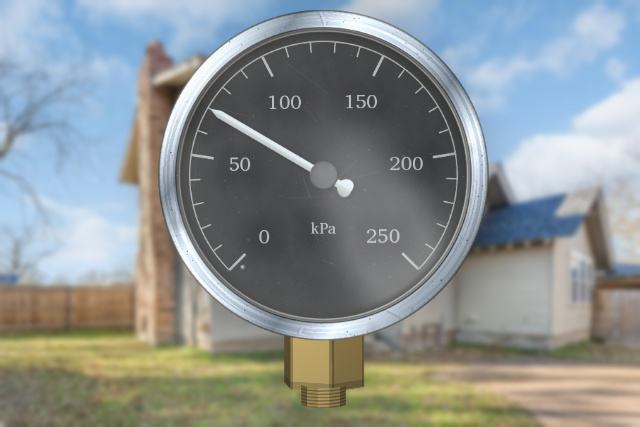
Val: 70,kPa
